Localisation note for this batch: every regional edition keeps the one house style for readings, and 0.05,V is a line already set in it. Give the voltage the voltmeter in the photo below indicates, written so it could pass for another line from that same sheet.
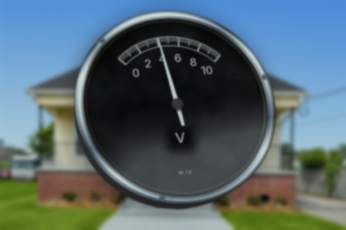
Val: 4,V
